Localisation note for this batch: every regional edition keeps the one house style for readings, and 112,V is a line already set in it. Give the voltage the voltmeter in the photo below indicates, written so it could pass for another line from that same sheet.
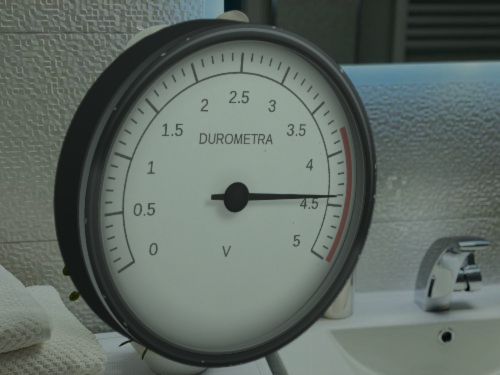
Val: 4.4,V
